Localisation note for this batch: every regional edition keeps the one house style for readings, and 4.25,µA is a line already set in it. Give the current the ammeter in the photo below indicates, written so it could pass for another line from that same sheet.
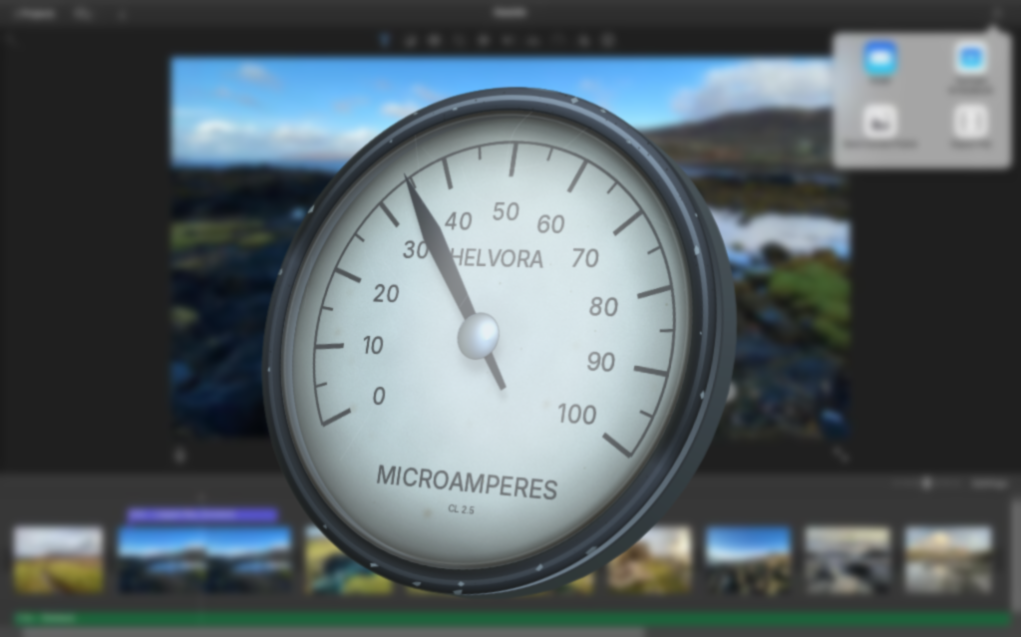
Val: 35,µA
